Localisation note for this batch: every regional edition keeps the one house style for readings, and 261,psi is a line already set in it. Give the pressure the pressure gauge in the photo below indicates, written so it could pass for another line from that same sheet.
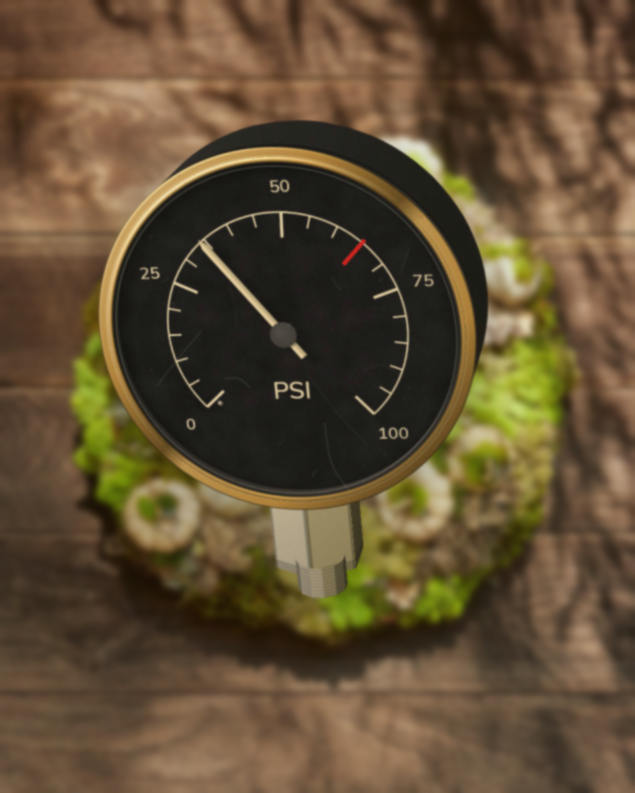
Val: 35,psi
